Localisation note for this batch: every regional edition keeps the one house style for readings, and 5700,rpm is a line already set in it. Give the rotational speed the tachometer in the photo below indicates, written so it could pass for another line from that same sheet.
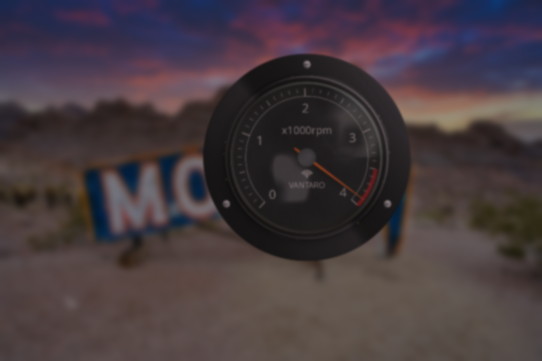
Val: 3900,rpm
